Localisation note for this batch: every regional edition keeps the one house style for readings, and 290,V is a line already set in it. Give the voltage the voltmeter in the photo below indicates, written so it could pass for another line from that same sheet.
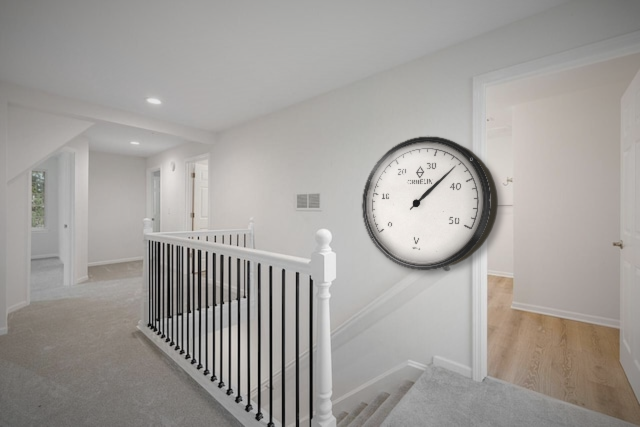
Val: 36,V
